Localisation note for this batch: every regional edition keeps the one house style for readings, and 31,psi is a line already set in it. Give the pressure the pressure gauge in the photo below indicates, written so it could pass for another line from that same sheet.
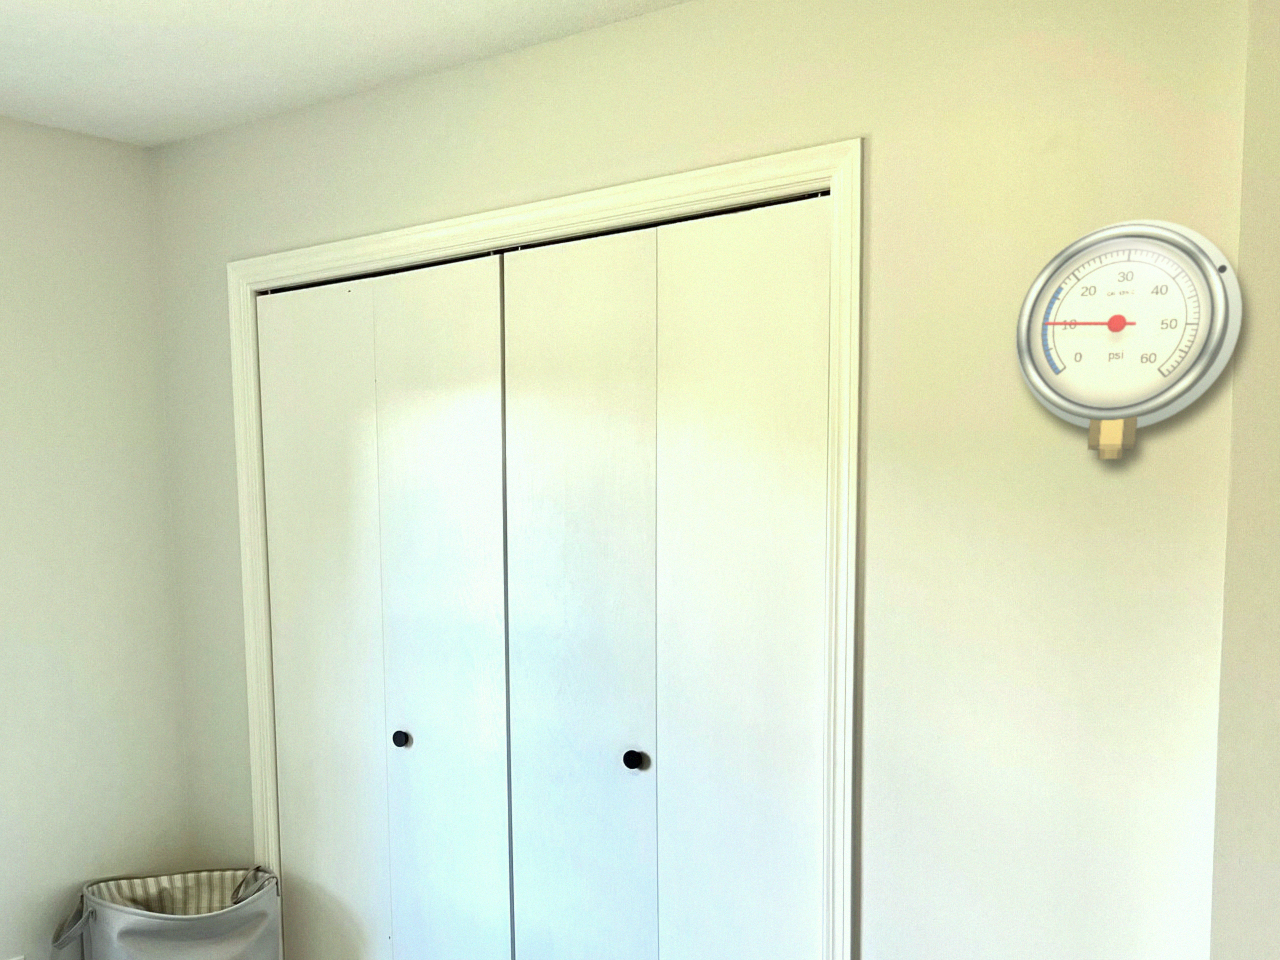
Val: 10,psi
